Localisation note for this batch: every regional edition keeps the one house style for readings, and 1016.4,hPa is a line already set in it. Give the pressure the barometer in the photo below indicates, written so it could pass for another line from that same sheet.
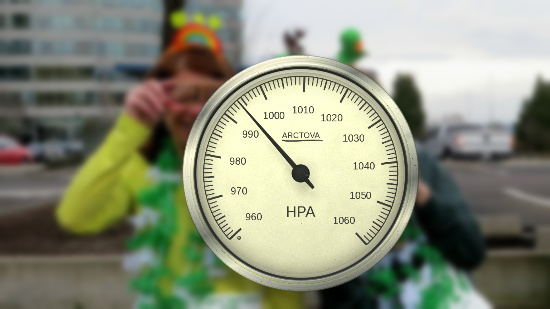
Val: 994,hPa
